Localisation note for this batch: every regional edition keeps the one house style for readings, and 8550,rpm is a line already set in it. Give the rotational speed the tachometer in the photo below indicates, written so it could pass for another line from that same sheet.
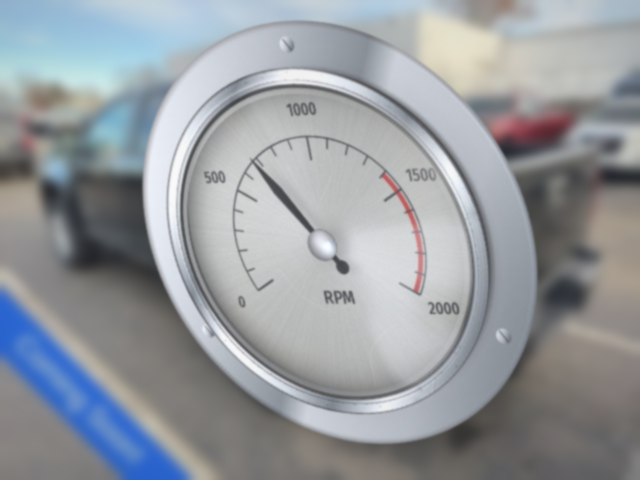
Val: 700,rpm
